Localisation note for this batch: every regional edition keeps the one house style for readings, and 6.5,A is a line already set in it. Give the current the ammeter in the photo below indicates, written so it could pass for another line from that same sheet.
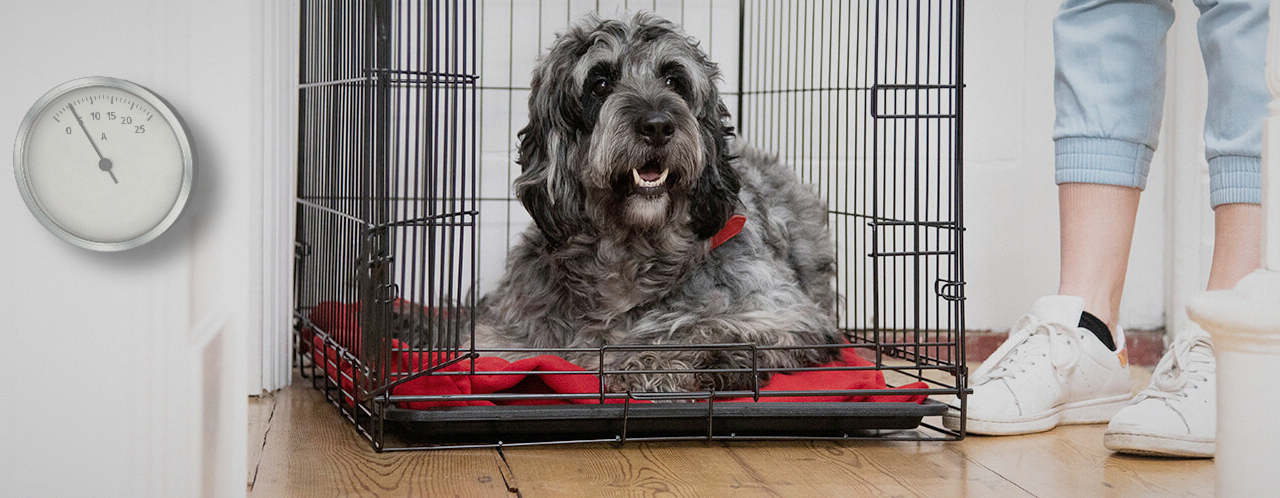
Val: 5,A
